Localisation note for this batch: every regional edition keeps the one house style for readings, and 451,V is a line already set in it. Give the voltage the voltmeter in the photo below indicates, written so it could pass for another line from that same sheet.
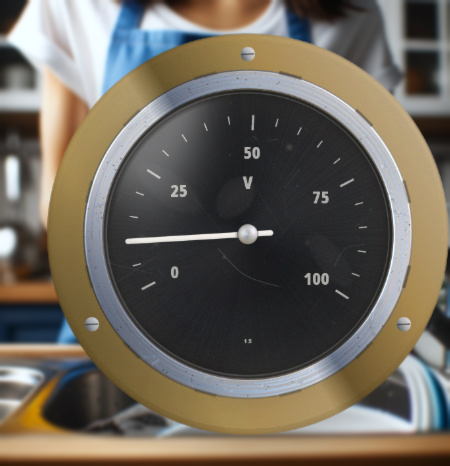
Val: 10,V
